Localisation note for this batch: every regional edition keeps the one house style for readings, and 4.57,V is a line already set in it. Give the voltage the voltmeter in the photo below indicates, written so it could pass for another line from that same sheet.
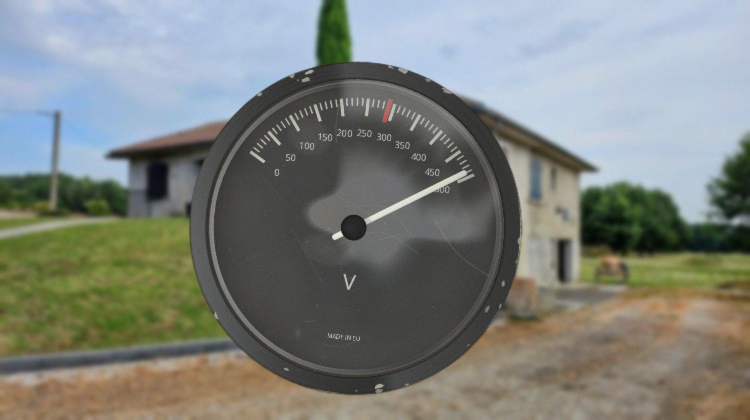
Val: 490,V
